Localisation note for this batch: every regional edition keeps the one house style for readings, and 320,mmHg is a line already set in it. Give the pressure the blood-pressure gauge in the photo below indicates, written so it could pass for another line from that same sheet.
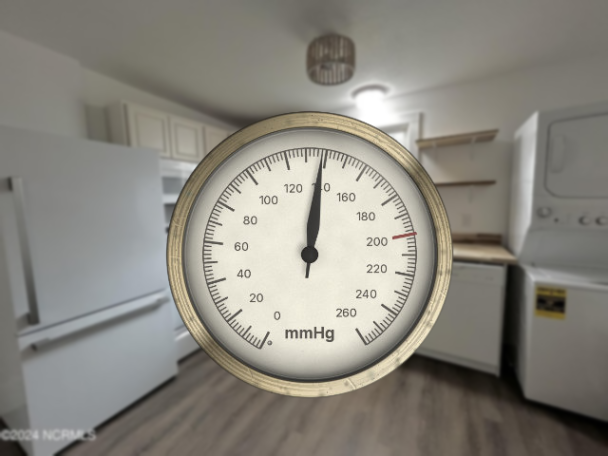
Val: 138,mmHg
